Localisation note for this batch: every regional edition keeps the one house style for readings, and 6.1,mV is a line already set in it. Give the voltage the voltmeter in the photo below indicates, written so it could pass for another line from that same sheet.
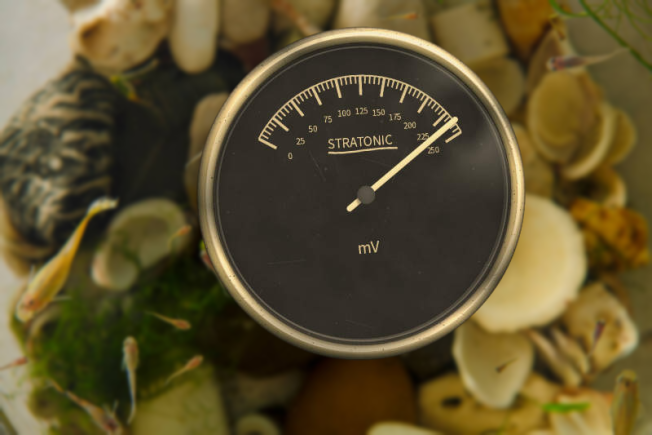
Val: 235,mV
